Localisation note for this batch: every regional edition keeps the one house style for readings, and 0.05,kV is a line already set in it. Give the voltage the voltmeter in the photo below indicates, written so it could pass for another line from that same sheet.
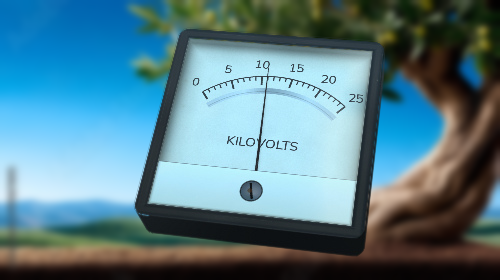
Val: 11,kV
